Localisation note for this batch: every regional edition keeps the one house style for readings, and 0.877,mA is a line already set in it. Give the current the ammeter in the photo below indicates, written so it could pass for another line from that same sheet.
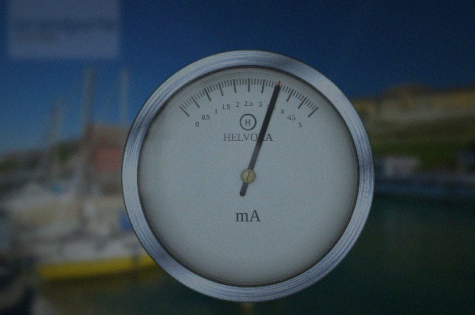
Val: 3.5,mA
